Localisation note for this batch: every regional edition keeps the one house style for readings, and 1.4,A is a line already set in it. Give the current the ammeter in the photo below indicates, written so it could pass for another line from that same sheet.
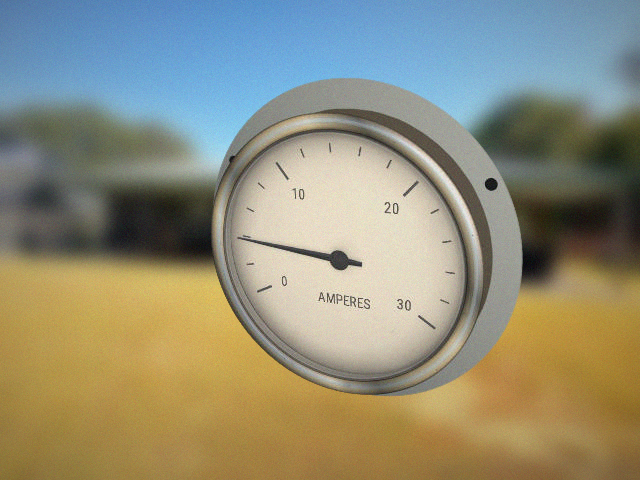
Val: 4,A
